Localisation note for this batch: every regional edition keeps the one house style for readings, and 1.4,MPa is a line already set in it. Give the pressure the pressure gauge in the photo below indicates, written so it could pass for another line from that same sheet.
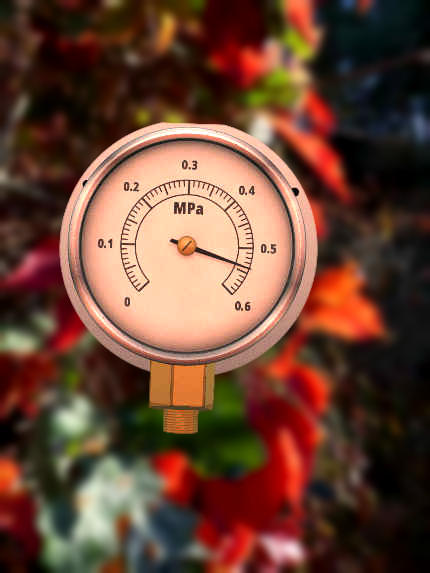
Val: 0.54,MPa
